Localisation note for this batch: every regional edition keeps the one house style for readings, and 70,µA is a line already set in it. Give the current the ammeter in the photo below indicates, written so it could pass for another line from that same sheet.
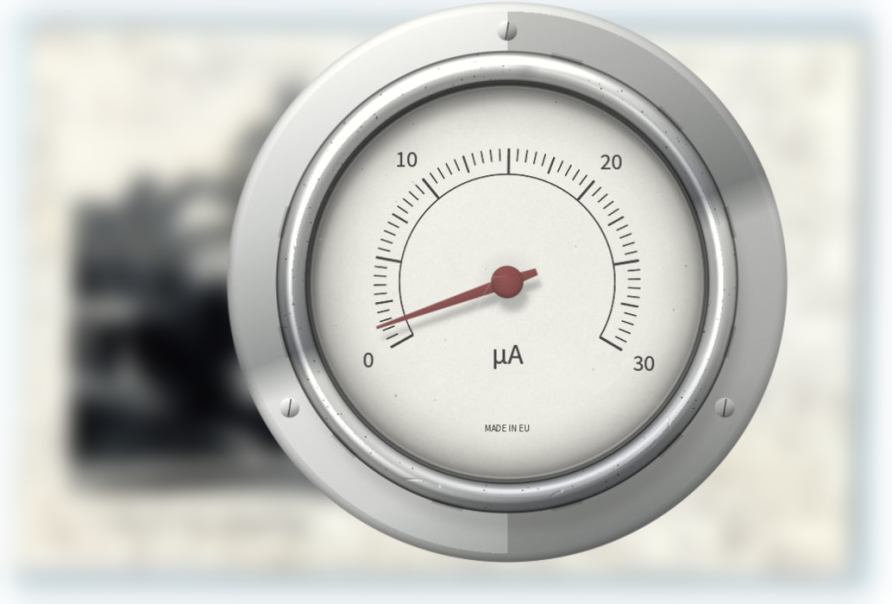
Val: 1.25,µA
